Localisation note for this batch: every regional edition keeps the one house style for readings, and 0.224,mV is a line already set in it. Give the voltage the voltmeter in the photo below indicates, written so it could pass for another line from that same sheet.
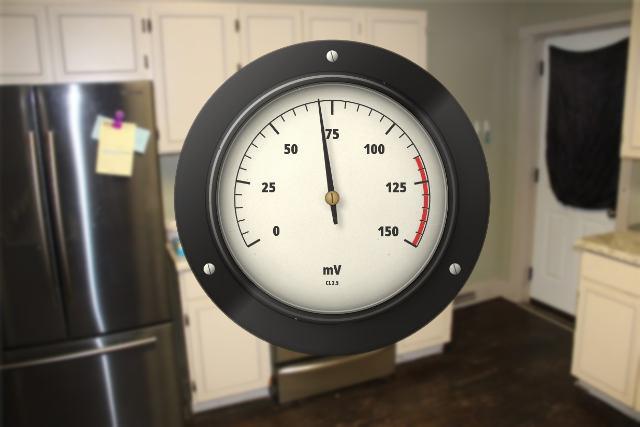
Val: 70,mV
